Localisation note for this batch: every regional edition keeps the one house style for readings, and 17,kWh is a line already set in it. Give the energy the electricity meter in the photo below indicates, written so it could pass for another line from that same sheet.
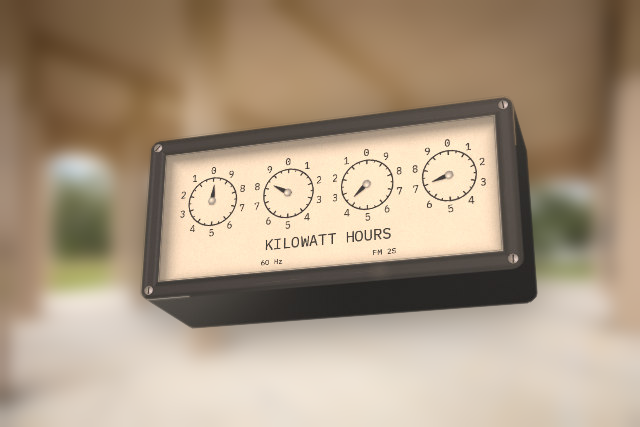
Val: 9837,kWh
